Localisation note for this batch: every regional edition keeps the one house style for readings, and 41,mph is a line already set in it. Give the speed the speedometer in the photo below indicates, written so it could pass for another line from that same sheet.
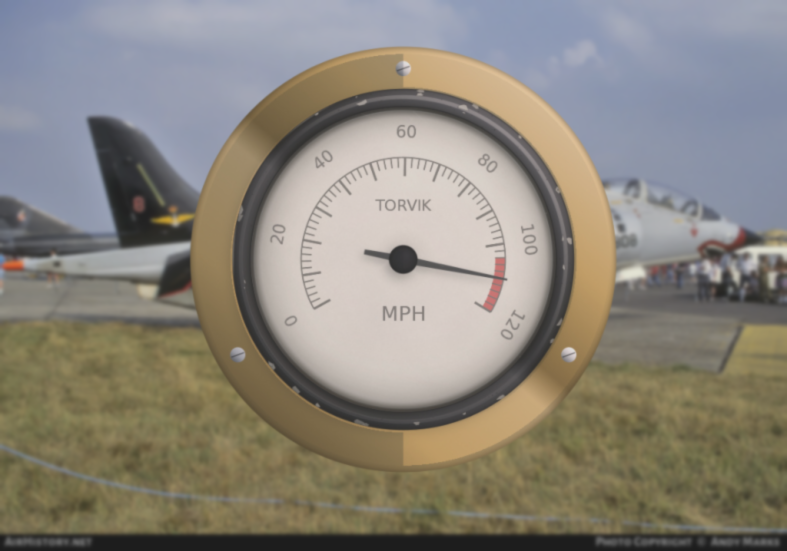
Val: 110,mph
